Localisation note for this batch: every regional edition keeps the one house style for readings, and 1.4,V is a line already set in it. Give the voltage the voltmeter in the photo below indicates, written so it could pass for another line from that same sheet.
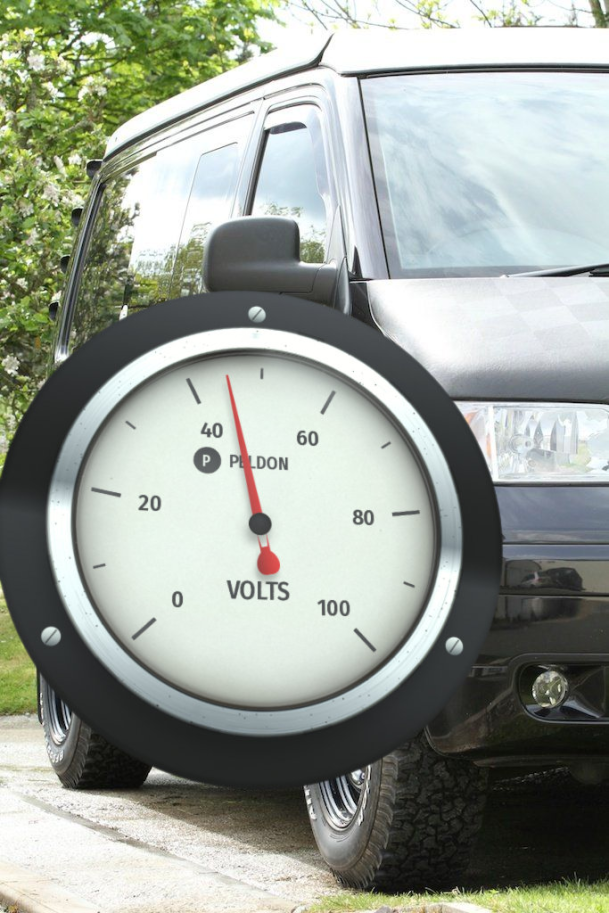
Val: 45,V
